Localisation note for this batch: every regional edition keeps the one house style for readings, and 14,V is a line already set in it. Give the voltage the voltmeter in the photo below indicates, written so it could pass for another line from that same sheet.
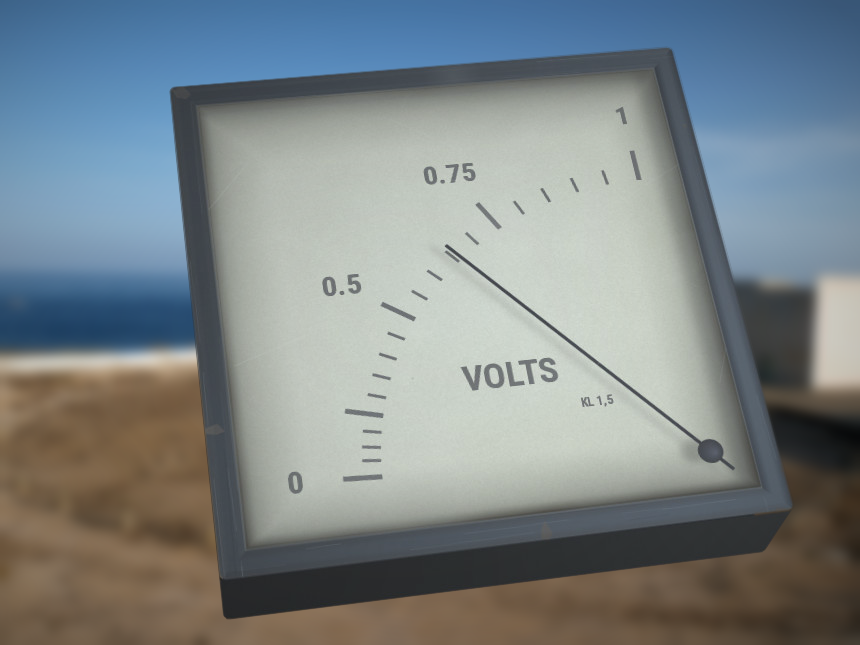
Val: 0.65,V
